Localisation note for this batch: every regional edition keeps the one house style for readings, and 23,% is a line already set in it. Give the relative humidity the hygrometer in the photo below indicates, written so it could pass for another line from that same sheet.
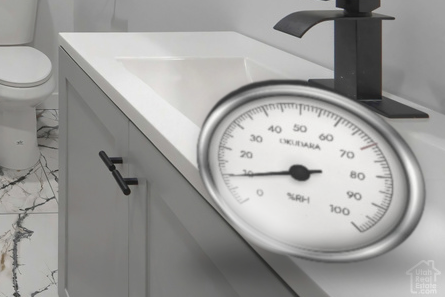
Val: 10,%
